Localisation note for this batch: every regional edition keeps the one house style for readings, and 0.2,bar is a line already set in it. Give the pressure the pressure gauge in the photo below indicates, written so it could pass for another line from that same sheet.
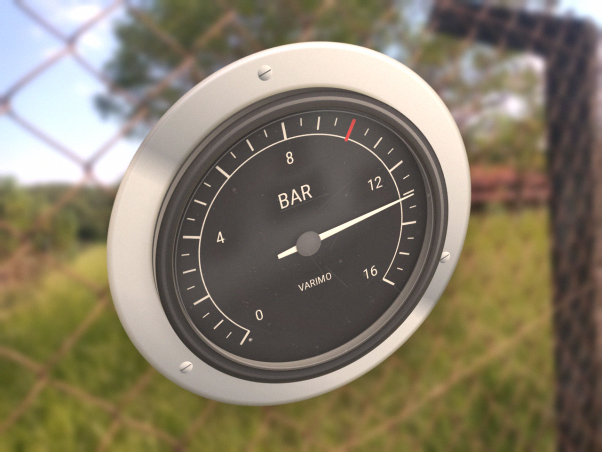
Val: 13,bar
